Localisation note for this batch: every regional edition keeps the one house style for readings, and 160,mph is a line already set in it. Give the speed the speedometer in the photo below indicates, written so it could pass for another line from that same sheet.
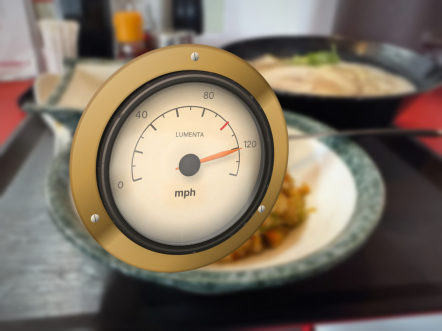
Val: 120,mph
